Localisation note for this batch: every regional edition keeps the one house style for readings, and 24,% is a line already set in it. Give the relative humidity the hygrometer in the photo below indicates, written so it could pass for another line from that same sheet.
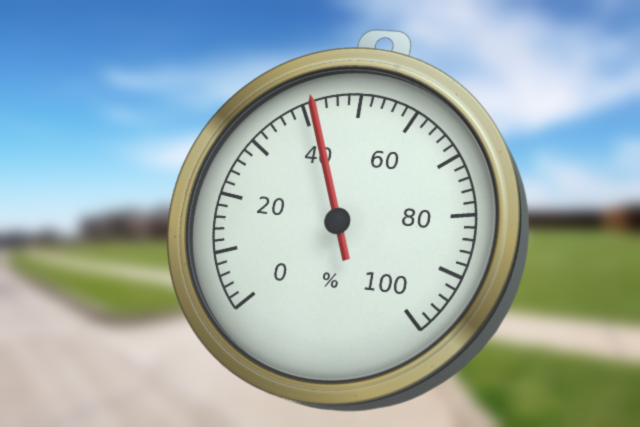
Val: 42,%
